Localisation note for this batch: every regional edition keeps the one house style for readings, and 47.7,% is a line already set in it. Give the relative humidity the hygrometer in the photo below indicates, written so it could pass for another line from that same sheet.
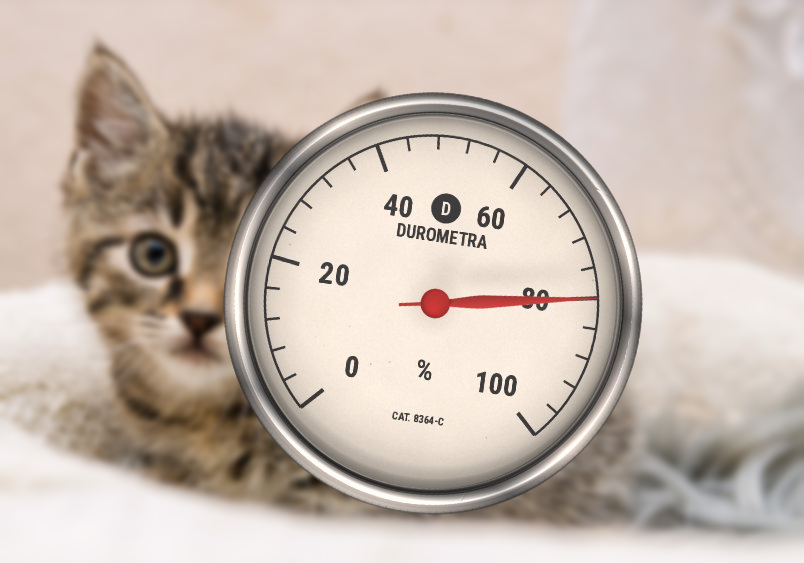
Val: 80,%
